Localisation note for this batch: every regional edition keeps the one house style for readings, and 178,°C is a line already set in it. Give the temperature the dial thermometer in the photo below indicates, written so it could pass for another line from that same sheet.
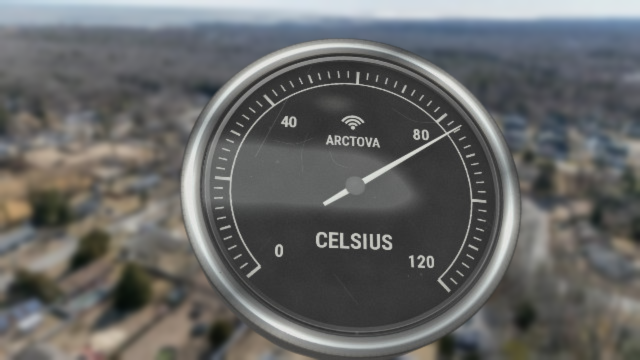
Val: 84,°C
